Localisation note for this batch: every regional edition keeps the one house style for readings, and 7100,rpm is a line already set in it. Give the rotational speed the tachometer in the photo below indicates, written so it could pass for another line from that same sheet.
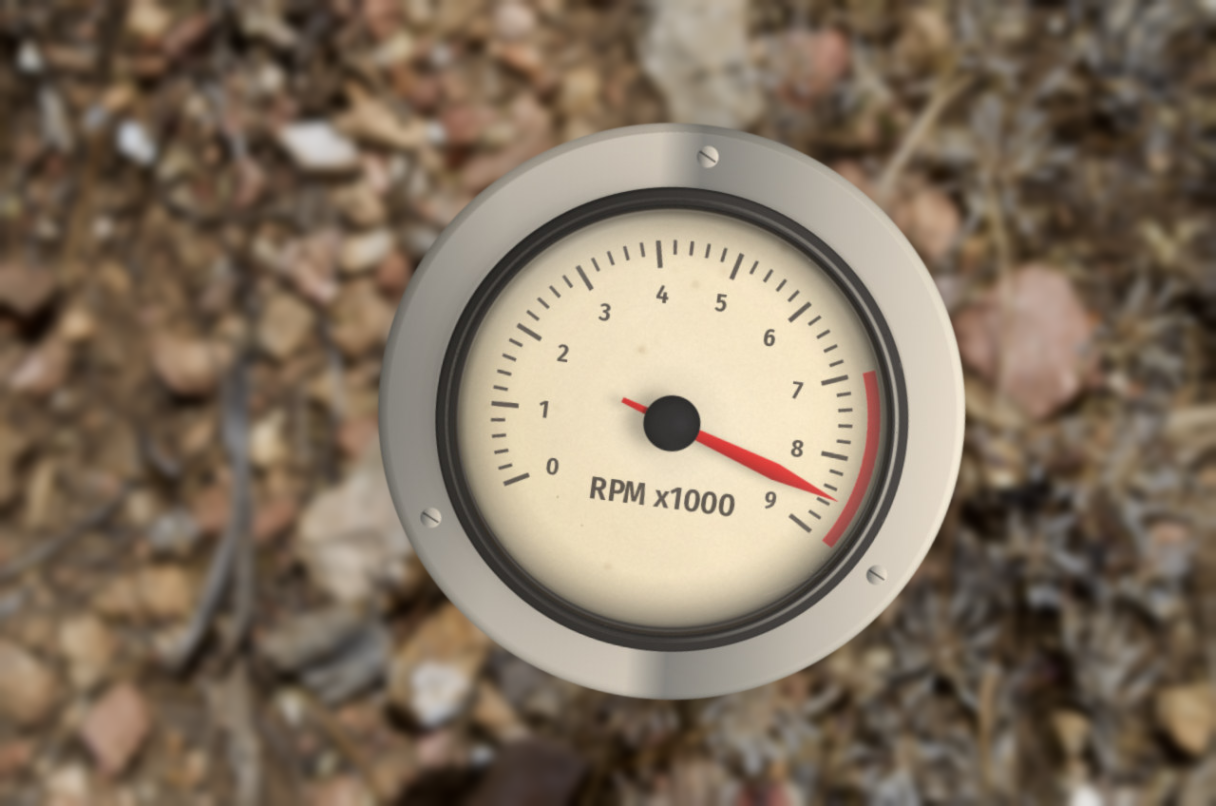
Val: 8500,rpm
